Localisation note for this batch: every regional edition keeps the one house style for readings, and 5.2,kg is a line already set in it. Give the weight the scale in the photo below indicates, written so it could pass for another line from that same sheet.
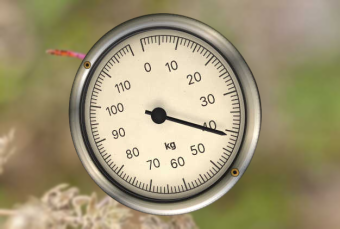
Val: 41,kg
